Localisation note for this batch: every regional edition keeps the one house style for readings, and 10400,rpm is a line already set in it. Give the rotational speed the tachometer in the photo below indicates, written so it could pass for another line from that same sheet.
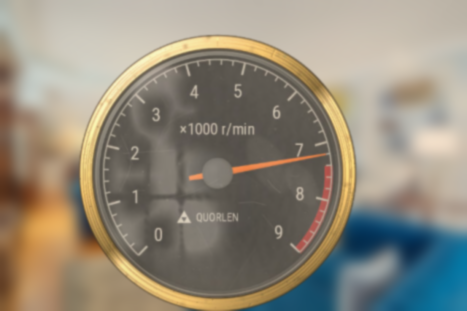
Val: 7200,rpm
